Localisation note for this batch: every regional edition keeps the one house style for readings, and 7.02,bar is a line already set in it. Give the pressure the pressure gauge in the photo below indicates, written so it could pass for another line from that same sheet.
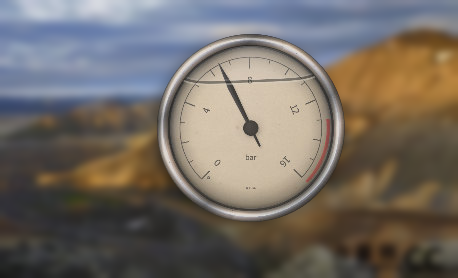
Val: 6.5,bar
